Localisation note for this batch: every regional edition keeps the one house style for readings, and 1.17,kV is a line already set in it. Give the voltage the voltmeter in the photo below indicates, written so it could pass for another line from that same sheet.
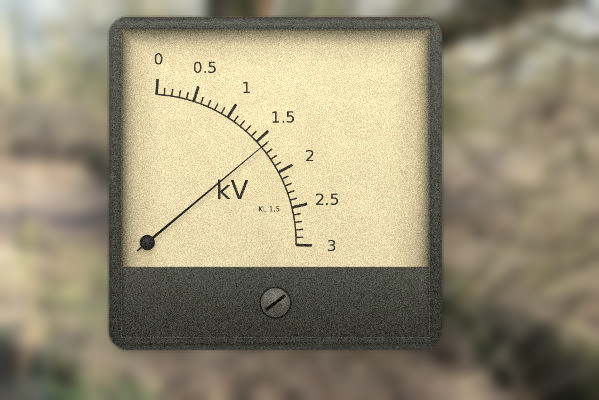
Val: 1.6,kV
